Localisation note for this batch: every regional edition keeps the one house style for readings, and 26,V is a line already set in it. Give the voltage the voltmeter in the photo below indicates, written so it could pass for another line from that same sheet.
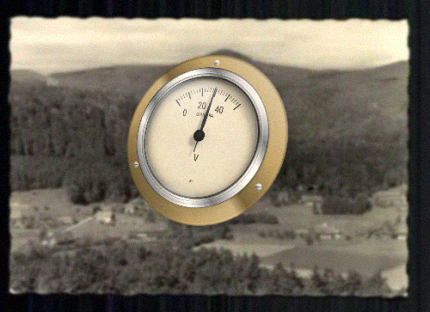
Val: 30,V
